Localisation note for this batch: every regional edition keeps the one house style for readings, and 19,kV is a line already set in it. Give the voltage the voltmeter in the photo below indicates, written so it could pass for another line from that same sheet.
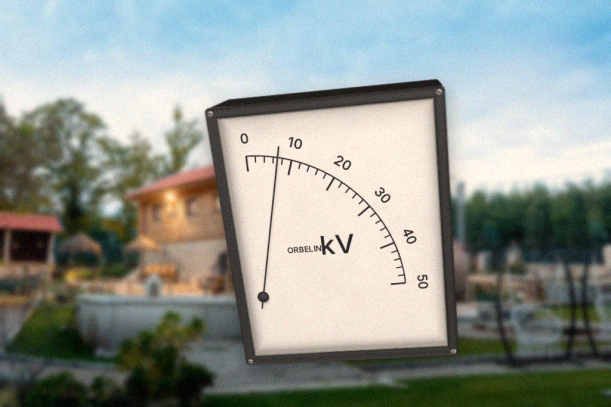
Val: 7,kV
